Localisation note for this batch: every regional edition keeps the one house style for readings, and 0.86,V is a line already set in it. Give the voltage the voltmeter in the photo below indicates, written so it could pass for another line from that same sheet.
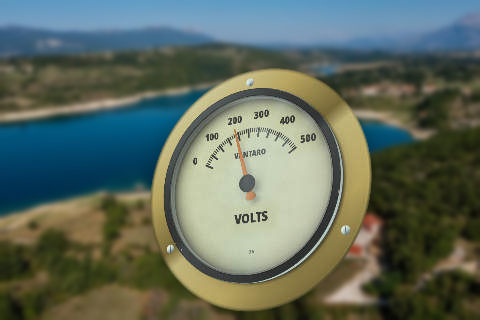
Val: 200,V
